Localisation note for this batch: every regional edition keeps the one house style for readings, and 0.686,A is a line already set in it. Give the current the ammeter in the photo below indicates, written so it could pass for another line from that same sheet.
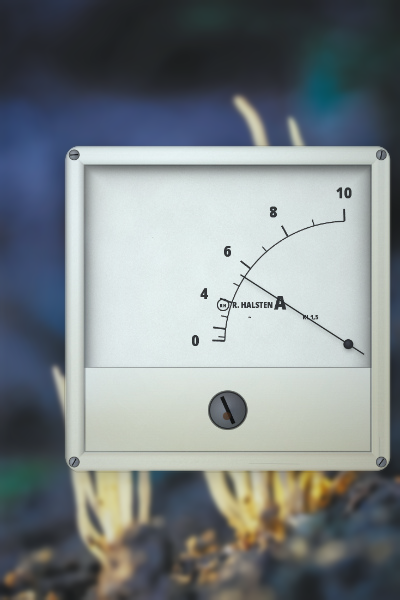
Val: 5.5,A
